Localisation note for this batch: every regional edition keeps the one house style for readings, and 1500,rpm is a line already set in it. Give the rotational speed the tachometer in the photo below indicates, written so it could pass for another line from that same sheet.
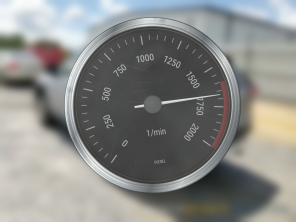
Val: 1675,rpm
